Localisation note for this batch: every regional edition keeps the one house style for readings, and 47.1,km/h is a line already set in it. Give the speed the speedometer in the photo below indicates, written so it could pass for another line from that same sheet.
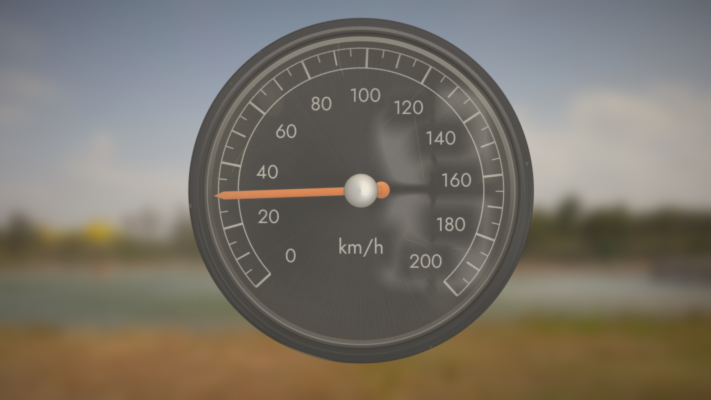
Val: 30,km/h
